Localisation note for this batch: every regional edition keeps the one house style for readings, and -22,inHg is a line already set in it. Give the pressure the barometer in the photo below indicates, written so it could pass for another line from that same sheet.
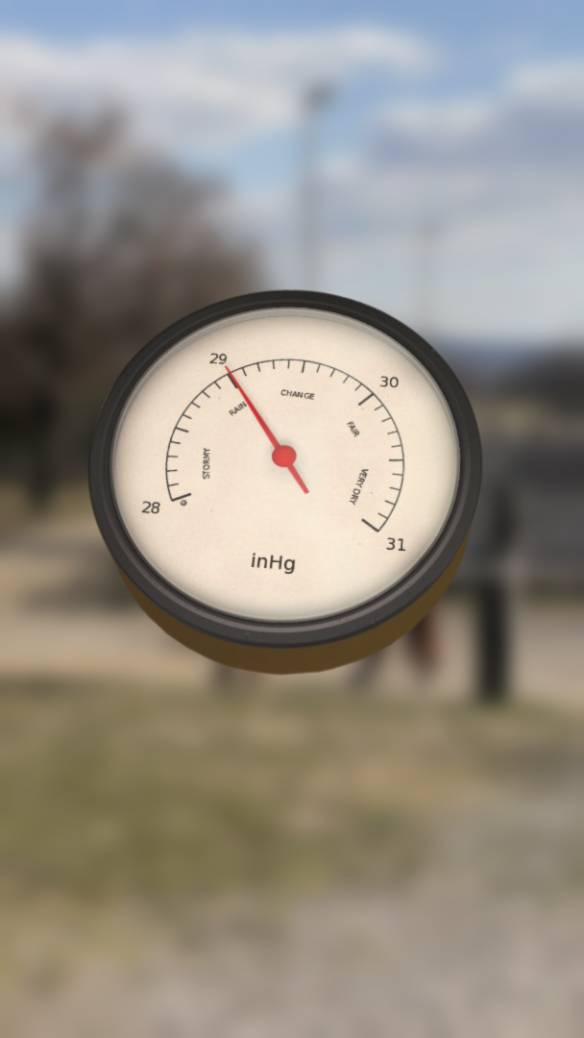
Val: 29,inHg
